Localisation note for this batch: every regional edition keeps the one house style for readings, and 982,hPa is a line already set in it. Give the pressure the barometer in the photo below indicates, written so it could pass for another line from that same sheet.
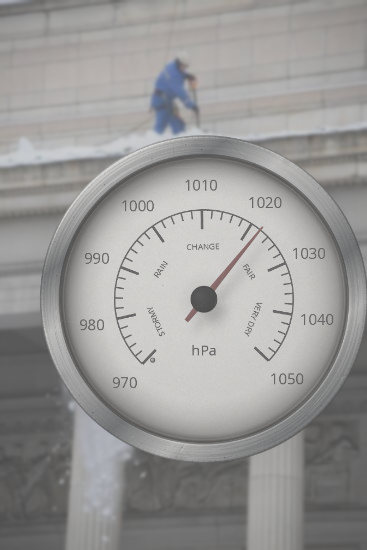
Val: 1022,hPa
